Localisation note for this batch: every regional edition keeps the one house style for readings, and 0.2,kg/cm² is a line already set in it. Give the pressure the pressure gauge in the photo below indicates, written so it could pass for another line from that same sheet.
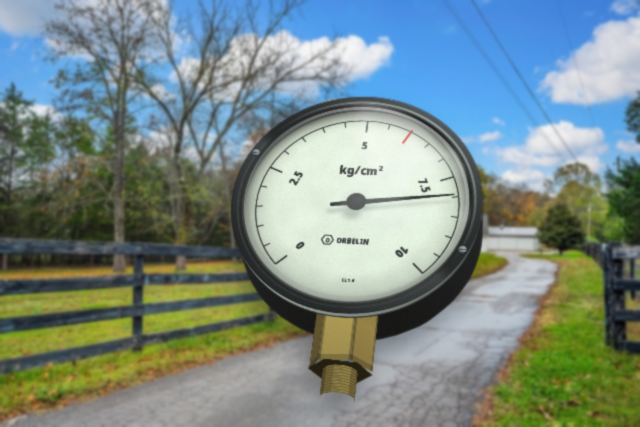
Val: 8,kg/cm²
